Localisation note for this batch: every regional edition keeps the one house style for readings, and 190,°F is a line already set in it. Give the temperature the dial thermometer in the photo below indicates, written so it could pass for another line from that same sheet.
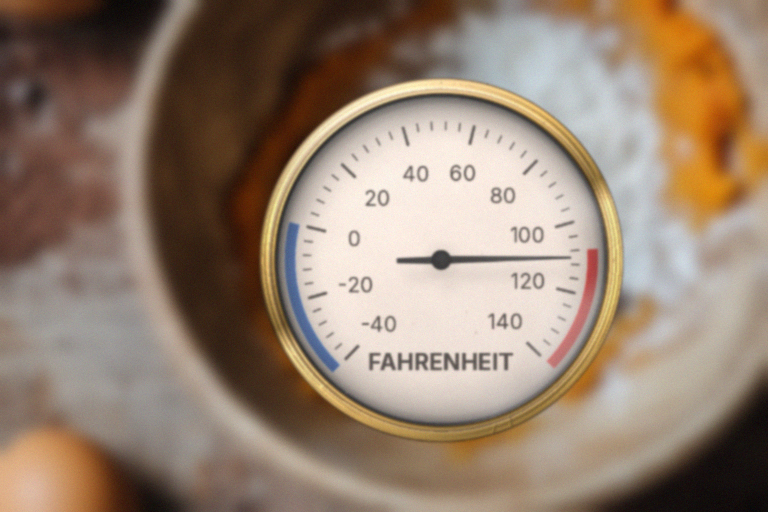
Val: 110,°F
